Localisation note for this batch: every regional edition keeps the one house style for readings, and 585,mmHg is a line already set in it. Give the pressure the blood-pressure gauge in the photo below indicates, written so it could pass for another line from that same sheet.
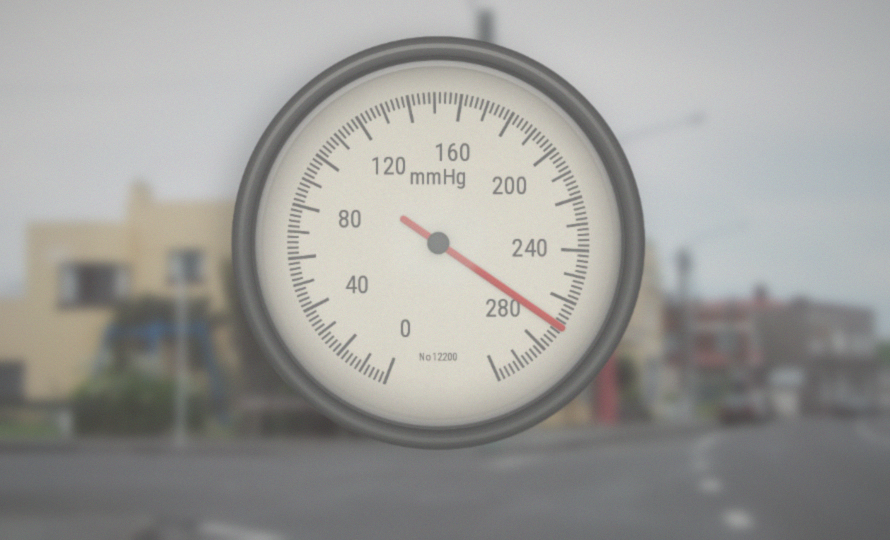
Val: 270,mmHg
